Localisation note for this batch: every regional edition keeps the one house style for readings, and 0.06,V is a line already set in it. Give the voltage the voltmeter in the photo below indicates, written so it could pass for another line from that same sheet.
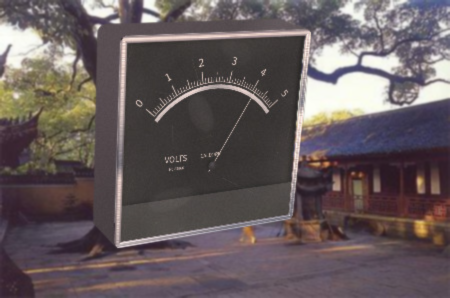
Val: 4,V
